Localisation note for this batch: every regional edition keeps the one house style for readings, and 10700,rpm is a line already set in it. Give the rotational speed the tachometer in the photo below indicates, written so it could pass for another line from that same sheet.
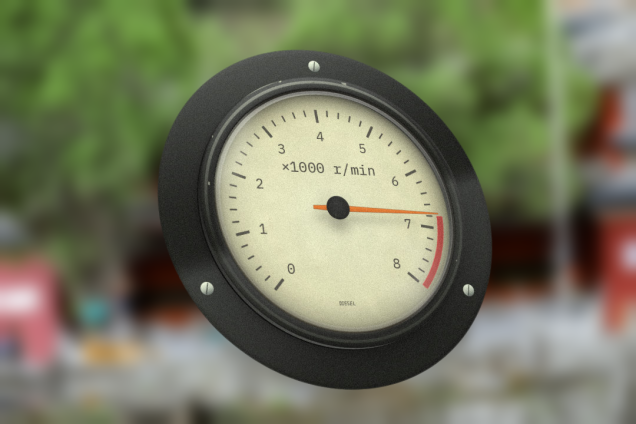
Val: 6800,rpm
